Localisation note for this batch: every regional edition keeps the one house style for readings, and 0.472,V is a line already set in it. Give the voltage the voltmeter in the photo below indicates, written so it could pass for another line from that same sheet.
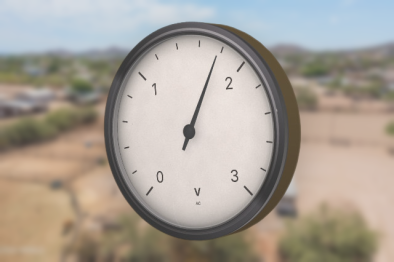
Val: 1.8,V
